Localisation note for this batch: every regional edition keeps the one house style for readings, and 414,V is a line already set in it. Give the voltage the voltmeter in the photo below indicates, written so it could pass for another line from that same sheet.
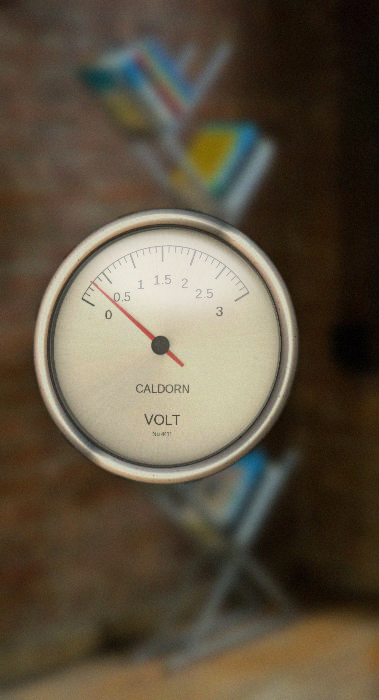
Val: 0.3,V
